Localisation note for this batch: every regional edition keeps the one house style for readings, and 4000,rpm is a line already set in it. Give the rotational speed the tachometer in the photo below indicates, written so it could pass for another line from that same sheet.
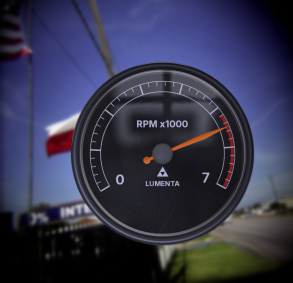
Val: 5500,rpm
